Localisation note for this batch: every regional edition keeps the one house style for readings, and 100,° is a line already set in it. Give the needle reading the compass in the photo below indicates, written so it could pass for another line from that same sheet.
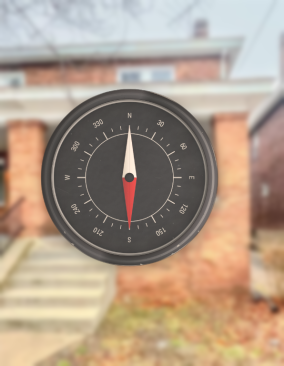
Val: 180,°
